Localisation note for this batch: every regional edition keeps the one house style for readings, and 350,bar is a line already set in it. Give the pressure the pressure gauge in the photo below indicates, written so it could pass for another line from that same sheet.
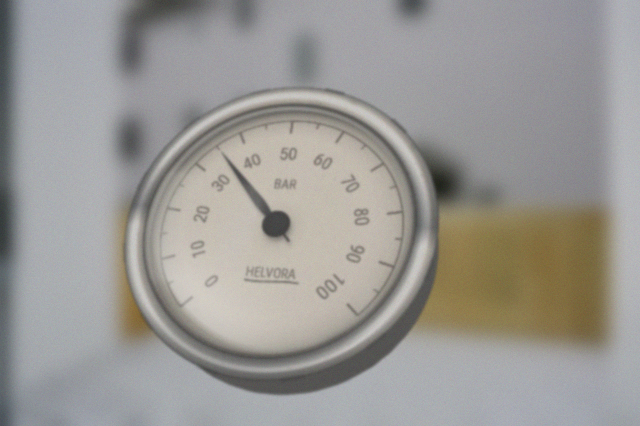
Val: 35,bar
